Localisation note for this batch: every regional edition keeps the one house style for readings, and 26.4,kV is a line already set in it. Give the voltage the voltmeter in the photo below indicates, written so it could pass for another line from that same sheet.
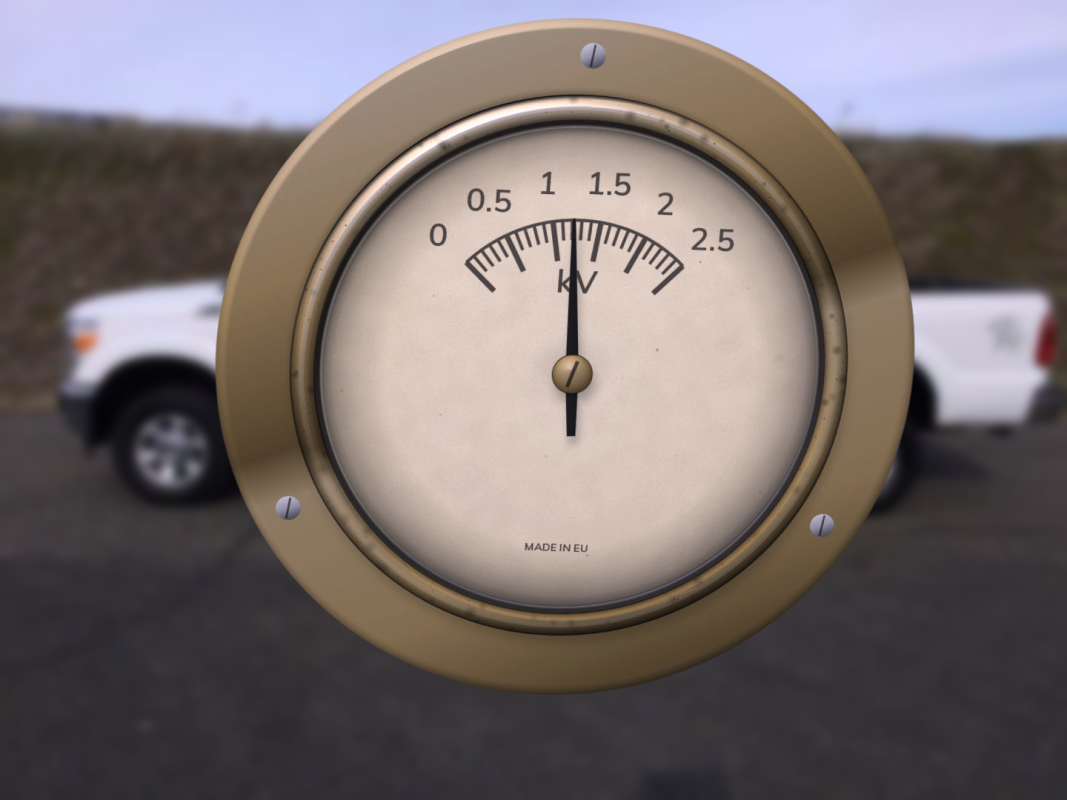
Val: 1.2,kV
